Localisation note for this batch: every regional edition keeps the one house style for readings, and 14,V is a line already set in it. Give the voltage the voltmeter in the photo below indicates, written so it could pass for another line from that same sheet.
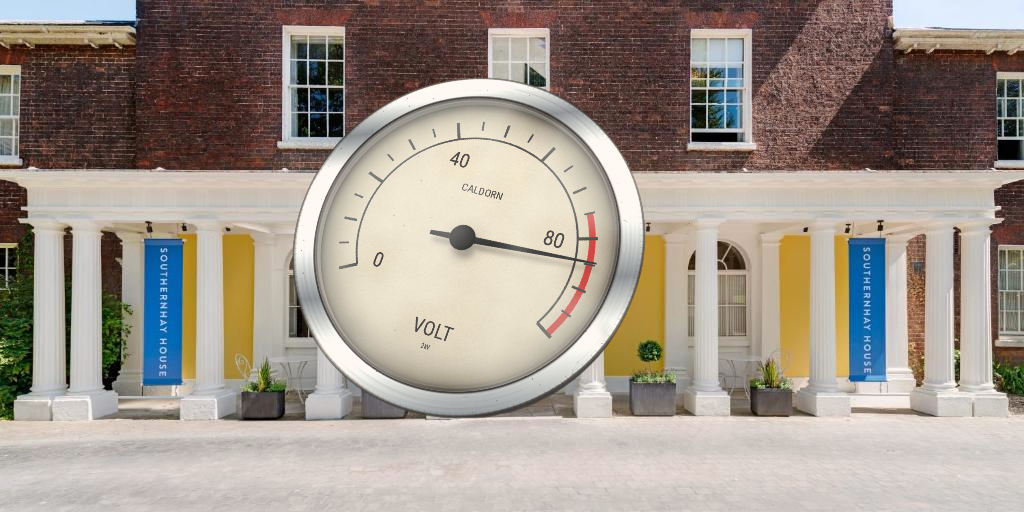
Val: 85,V
